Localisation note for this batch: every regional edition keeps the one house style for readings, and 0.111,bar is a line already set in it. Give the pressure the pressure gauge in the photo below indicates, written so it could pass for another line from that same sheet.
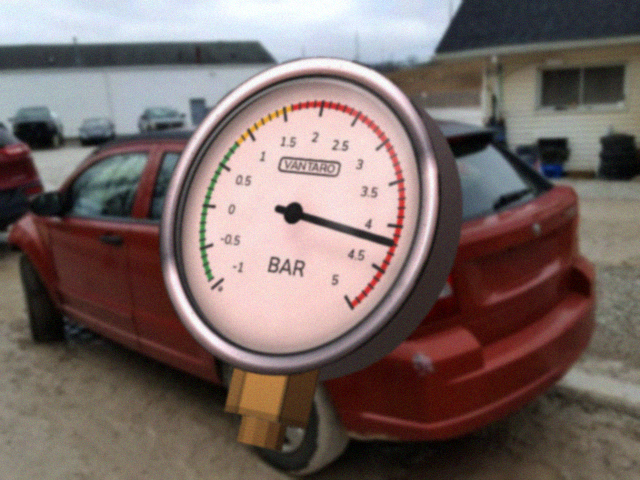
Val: 4.2,bar
